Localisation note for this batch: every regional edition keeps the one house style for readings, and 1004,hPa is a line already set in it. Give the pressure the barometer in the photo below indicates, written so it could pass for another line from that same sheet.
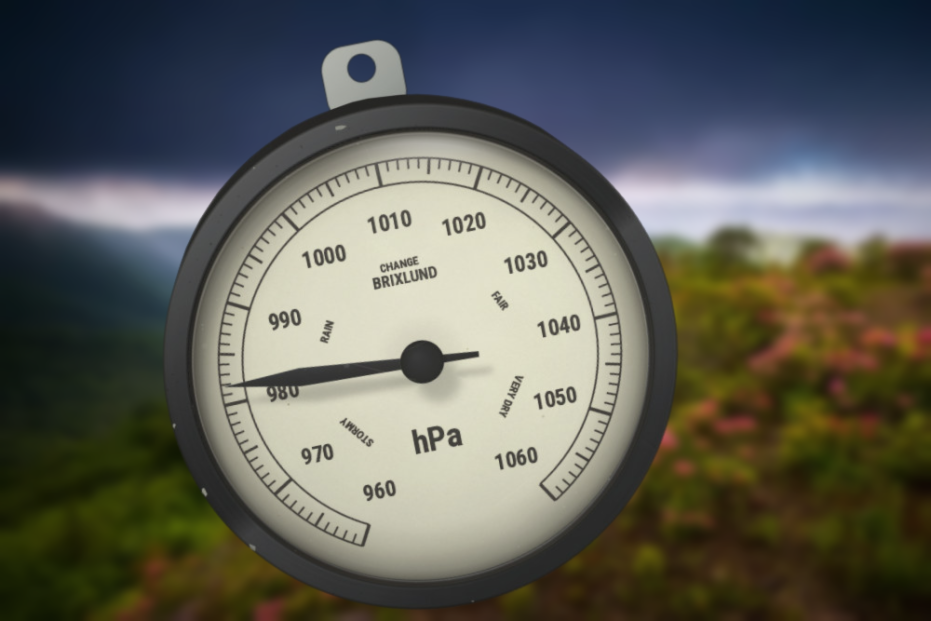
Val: 982,hPa
